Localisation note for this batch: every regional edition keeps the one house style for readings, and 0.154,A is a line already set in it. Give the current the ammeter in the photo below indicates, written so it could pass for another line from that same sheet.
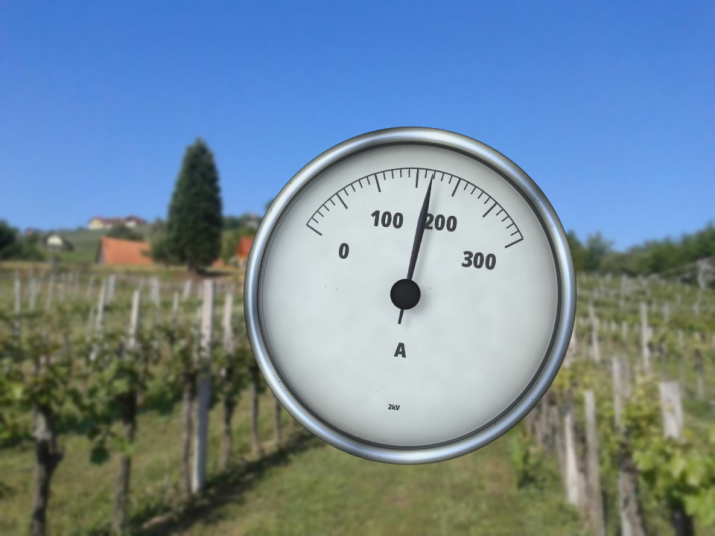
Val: 170,A
